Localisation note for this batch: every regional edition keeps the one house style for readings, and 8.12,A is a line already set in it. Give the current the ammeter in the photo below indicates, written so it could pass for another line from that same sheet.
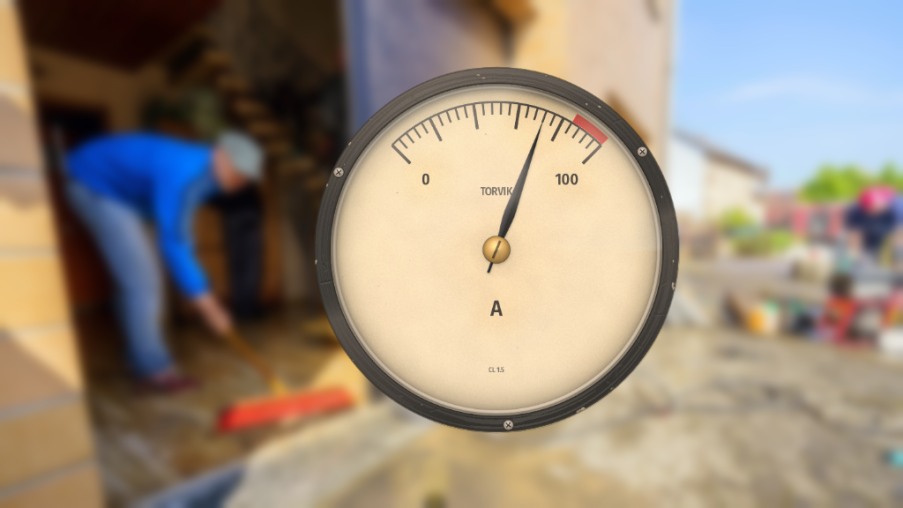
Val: 72,A
